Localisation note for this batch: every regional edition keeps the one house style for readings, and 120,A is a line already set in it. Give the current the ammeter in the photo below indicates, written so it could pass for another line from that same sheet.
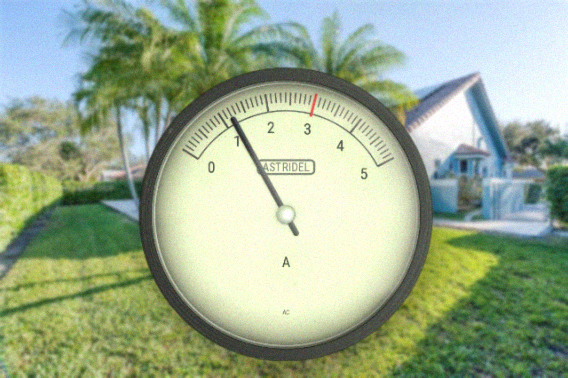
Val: 1.2,A
